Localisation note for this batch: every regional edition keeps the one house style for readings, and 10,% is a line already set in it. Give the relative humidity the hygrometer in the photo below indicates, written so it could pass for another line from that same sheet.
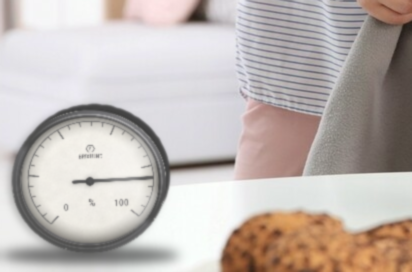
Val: 84,%
